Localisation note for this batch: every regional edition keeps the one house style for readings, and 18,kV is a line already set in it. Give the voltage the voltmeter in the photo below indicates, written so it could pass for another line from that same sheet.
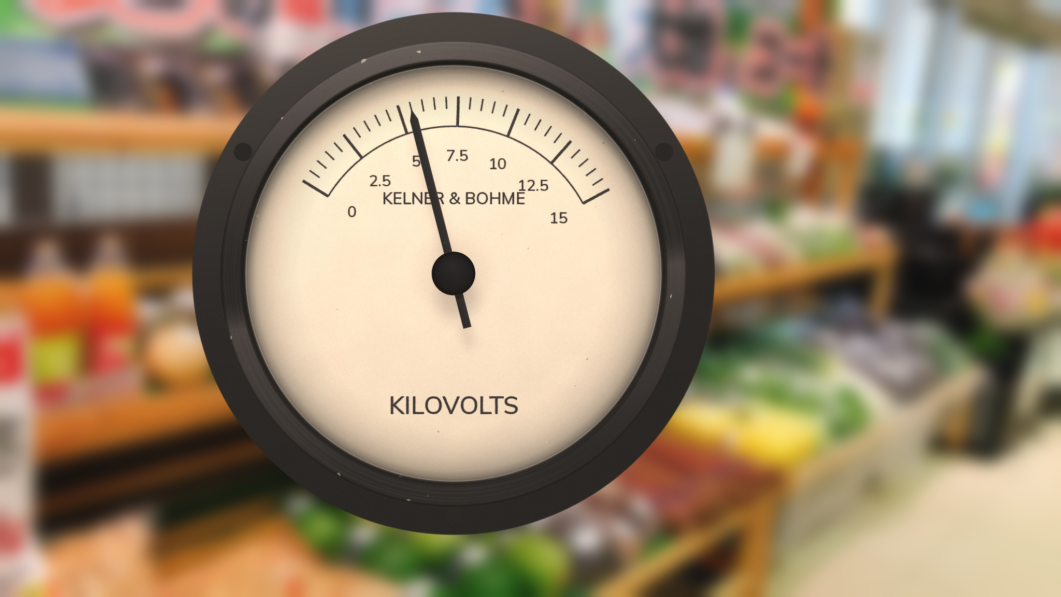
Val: 5.5,kV
